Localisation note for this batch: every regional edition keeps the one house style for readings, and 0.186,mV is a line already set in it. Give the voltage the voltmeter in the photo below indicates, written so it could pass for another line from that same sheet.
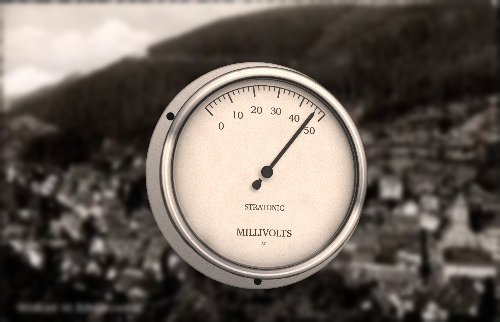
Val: 46,mV
